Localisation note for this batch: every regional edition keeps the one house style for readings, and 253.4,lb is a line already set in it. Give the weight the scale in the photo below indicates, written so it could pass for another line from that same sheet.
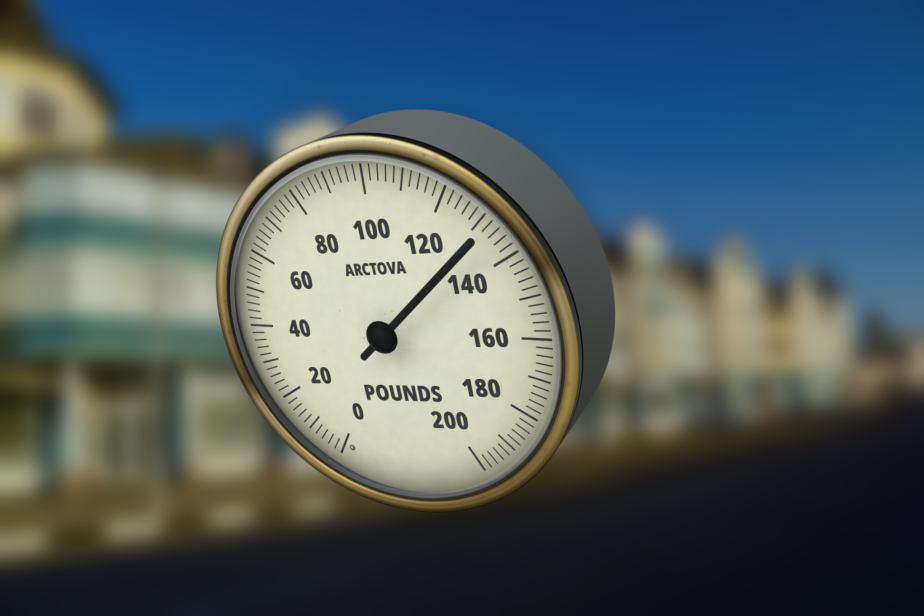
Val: 132,lb
